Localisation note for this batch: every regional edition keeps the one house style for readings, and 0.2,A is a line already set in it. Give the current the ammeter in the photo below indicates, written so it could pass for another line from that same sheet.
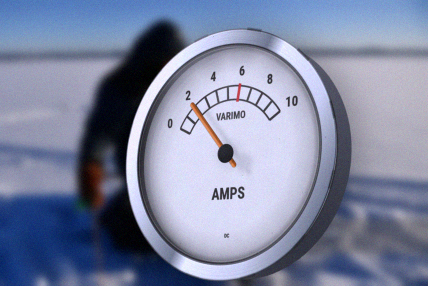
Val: 2,A
